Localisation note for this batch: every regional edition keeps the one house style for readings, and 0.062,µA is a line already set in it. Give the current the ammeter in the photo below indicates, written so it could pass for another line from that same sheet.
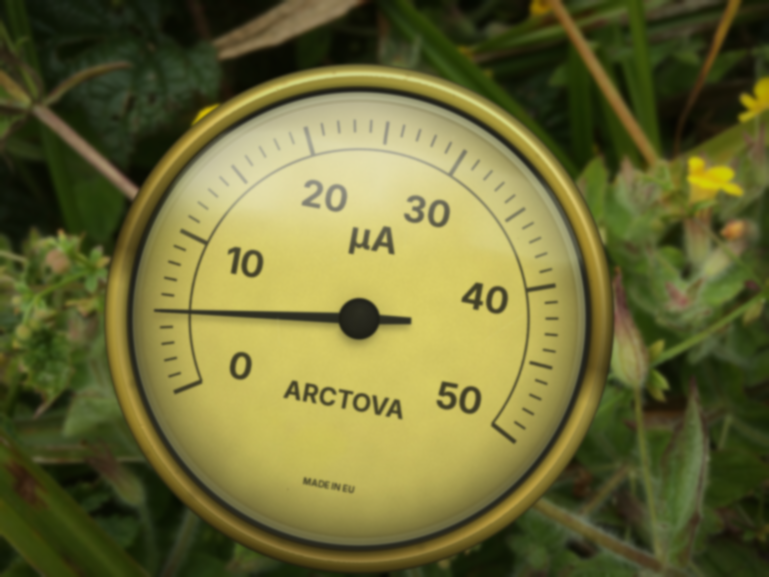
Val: 5,µA
